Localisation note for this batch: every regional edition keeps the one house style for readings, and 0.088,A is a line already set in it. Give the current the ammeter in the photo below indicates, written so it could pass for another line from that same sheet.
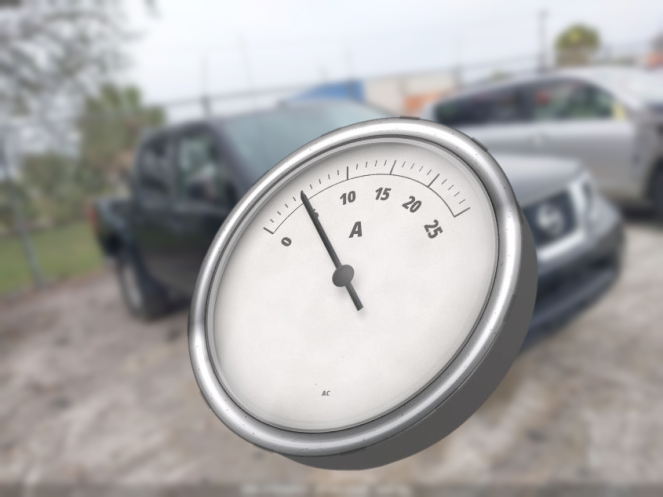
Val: 5,A
